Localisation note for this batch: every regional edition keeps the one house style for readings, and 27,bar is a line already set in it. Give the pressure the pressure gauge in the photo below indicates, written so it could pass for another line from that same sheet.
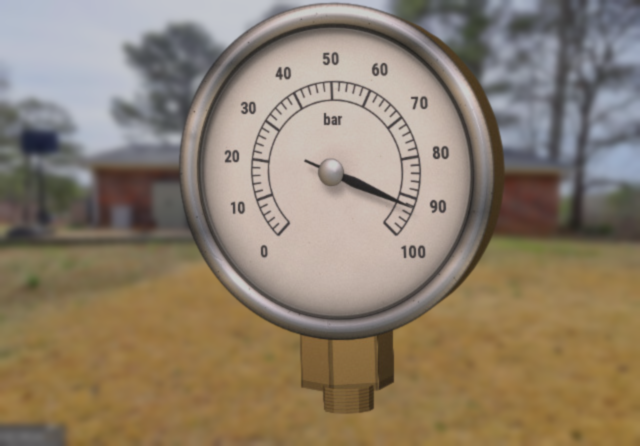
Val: 92,bar
